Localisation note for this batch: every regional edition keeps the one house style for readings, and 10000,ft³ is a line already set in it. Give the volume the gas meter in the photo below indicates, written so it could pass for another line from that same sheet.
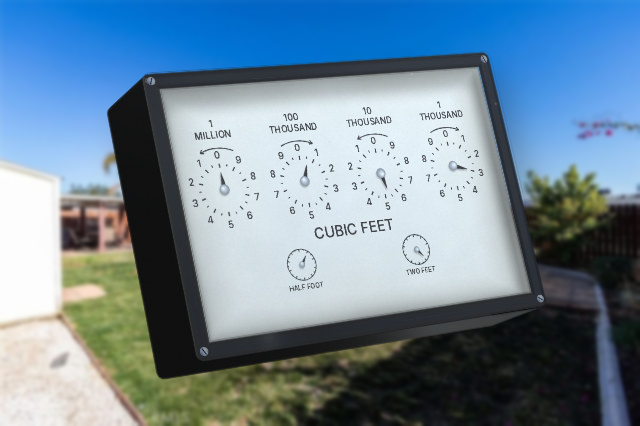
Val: 5300,ft³
